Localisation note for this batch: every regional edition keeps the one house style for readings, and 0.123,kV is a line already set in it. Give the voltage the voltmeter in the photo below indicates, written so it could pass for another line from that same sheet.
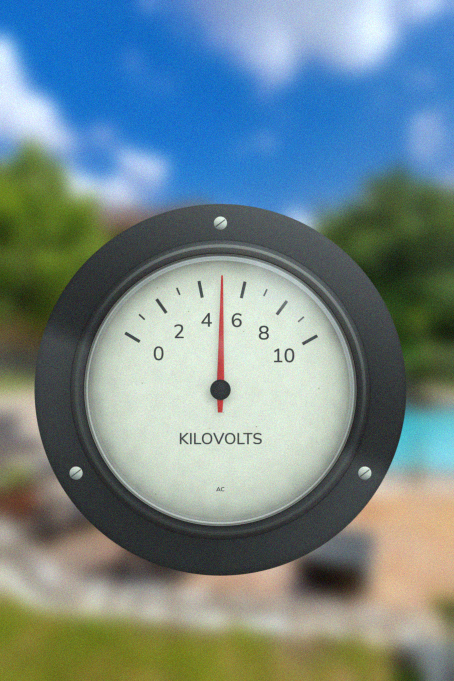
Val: 5,kV
